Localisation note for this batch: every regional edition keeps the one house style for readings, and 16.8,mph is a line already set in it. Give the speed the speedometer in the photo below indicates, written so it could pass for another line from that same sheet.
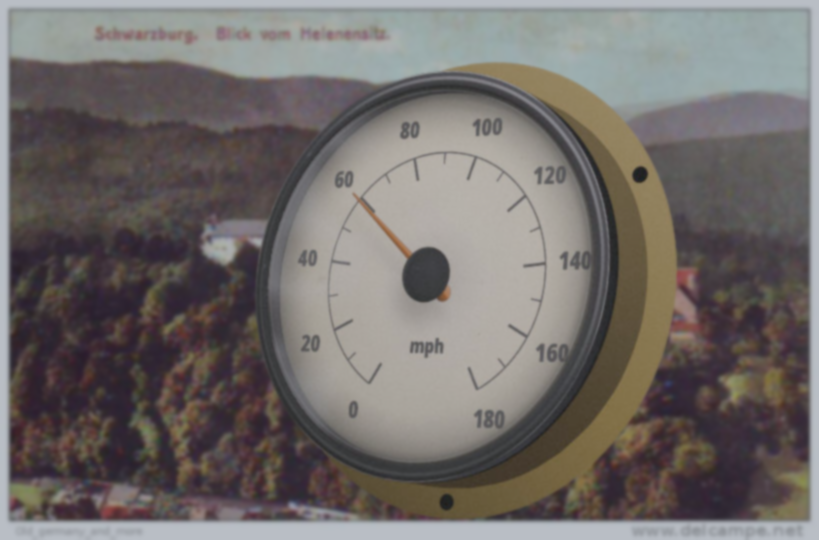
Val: 60,mph
